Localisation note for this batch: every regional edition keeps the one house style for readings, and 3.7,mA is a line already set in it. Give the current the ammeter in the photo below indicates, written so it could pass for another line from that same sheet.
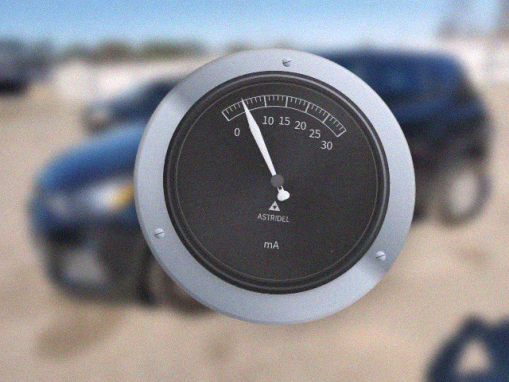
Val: 5,mA
